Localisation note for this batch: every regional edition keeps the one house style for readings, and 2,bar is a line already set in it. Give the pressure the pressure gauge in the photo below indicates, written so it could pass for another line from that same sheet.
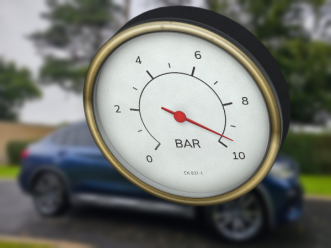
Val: 9.5,bar
